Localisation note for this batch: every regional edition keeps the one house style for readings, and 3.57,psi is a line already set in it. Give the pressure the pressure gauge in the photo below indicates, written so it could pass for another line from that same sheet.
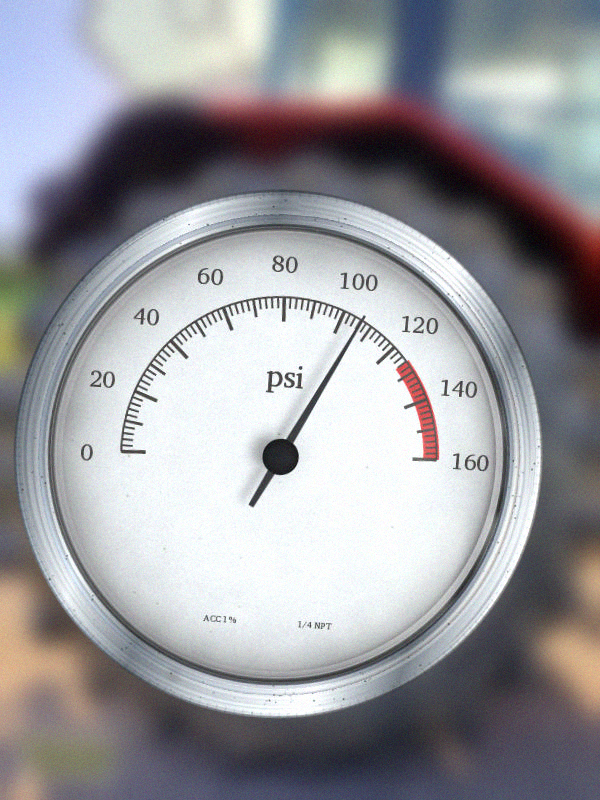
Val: 106,psi
